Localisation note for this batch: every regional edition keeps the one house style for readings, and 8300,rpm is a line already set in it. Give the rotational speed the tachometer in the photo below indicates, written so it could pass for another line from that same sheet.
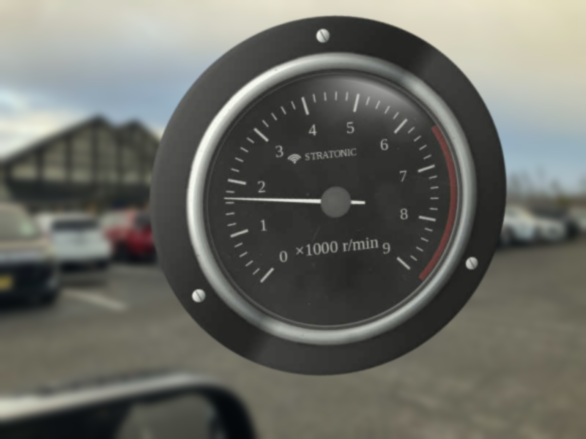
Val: 1700,rpm
